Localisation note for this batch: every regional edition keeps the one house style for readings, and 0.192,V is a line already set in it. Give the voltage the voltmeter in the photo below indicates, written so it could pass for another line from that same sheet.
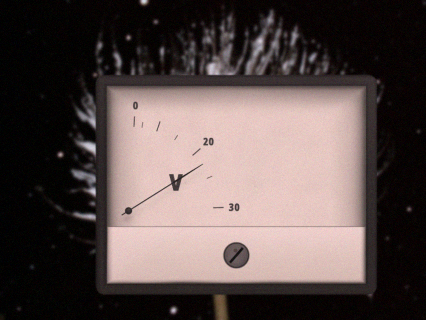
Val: 22.5,V
